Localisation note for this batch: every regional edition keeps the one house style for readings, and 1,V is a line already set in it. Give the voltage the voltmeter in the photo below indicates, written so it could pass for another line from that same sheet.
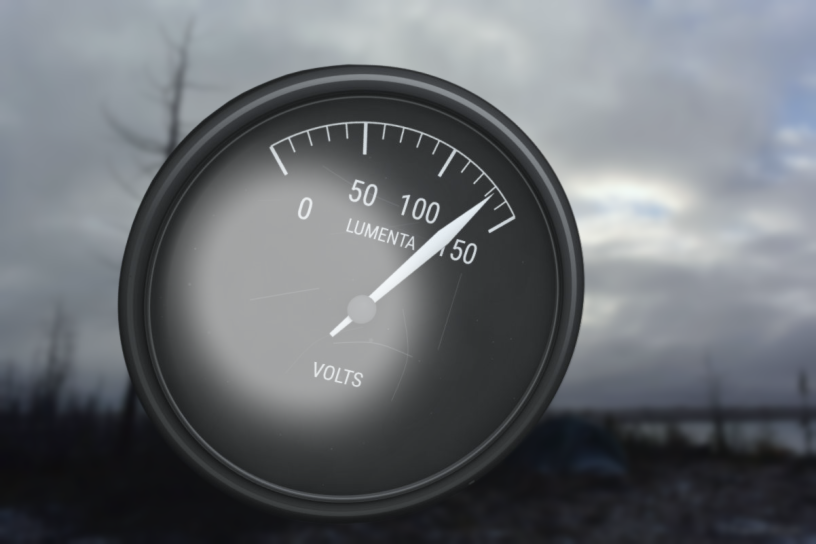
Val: 130,V
